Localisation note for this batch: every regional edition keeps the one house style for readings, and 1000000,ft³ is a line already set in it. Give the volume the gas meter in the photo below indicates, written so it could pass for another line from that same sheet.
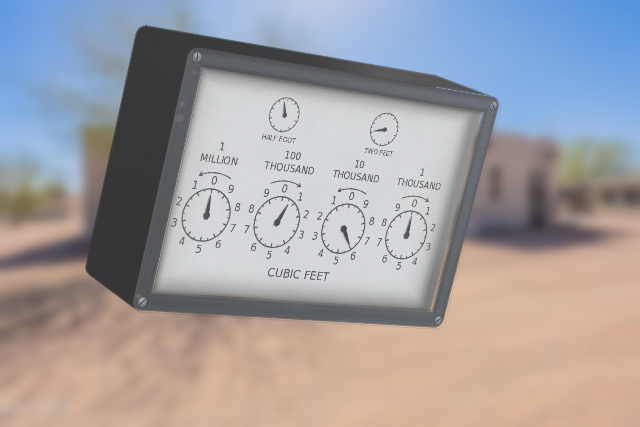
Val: 6000,ft³
